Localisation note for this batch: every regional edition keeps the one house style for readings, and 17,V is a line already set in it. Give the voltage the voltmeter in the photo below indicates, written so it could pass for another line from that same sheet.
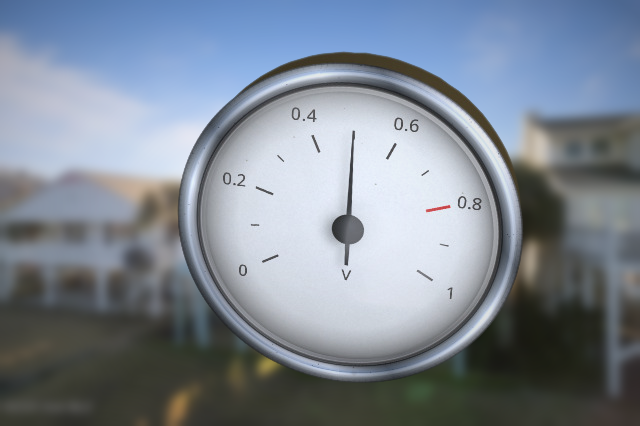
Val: 0.5,V
